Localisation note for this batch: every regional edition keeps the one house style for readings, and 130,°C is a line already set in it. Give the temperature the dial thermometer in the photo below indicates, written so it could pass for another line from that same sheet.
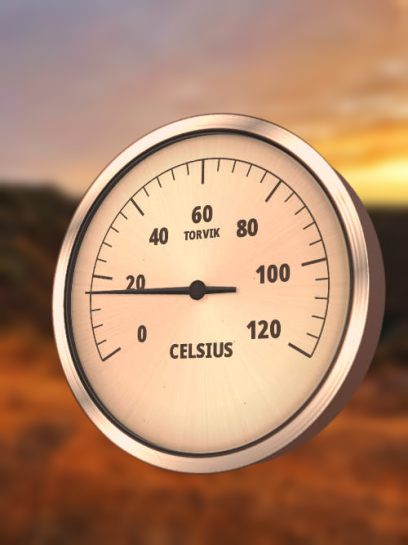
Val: 16,°C
